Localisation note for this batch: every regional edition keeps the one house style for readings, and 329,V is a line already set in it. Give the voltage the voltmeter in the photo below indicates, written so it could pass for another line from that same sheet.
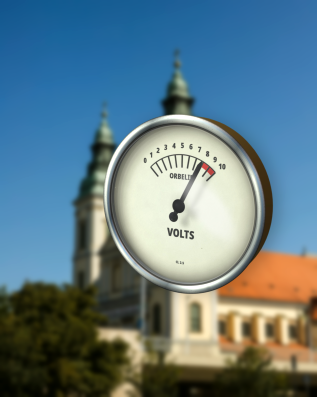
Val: 8,V
